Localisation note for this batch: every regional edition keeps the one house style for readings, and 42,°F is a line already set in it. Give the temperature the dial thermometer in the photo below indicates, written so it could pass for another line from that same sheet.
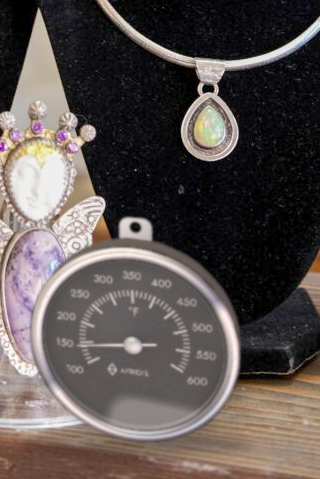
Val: 150,°F
